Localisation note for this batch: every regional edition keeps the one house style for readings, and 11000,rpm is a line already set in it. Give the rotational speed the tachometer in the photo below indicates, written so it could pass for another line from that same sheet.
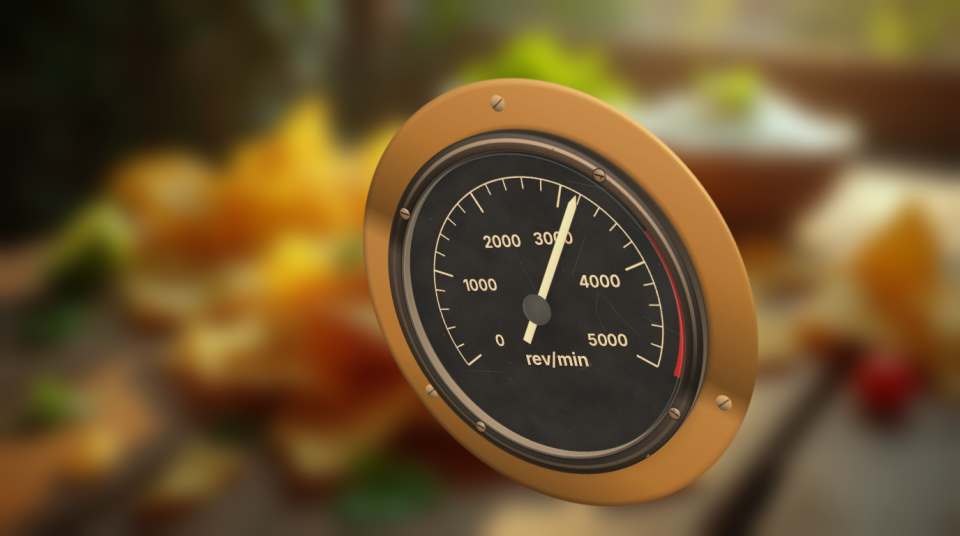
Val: 3200,rpm
